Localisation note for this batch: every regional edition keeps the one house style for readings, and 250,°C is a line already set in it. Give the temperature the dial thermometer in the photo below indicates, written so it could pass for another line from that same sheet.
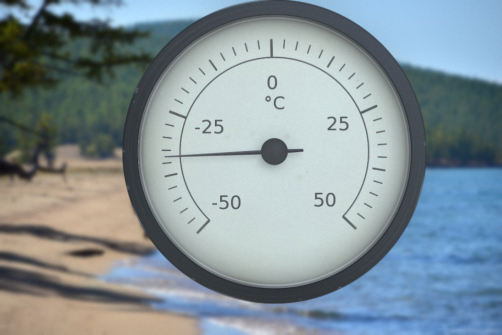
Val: -33.75,°C
